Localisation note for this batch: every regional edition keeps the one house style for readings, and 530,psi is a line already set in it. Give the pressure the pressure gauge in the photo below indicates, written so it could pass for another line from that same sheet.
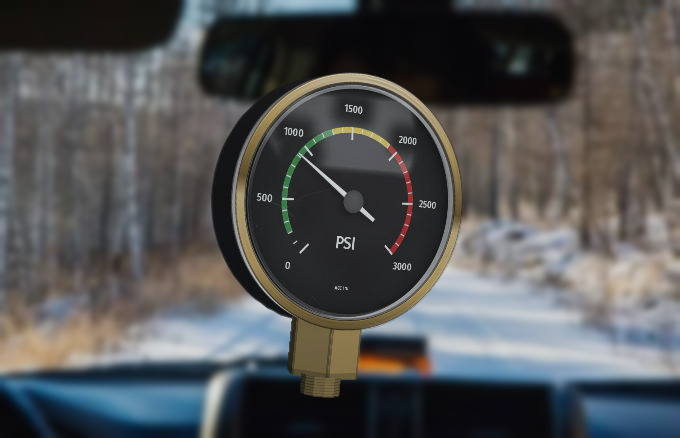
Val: 900,psi
